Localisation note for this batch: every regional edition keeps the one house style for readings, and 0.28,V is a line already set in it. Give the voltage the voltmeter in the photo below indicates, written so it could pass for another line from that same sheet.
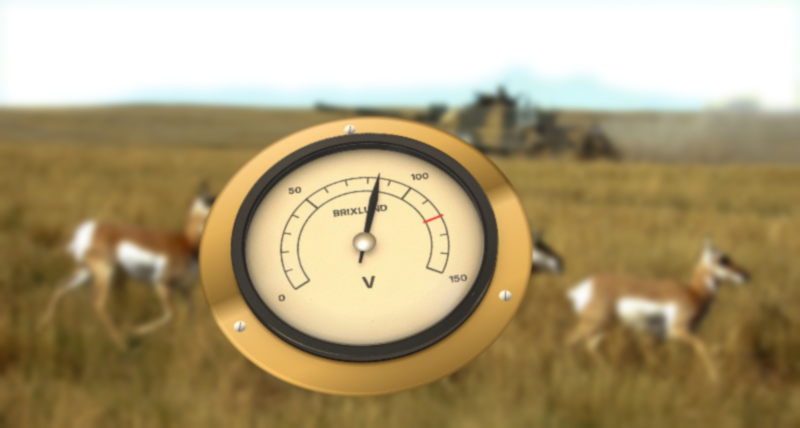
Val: 85,V
